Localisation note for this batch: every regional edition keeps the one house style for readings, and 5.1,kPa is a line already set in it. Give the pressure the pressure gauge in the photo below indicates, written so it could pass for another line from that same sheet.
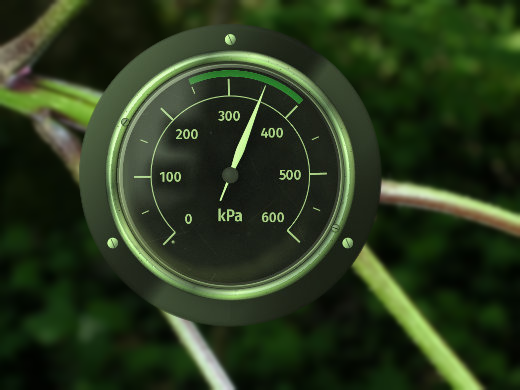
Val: 350,kPa
